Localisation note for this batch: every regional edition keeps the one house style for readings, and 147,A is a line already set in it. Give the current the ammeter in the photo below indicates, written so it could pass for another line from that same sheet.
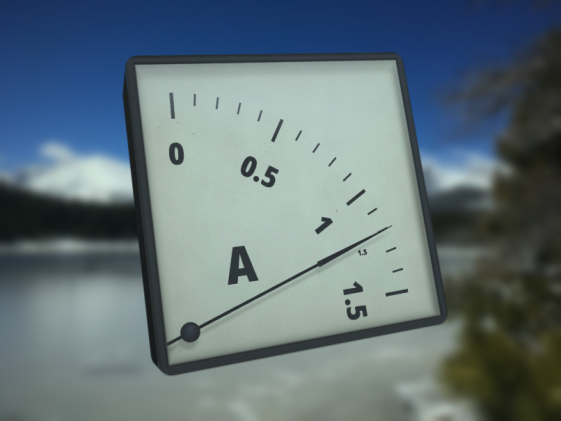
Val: 1.2,A
